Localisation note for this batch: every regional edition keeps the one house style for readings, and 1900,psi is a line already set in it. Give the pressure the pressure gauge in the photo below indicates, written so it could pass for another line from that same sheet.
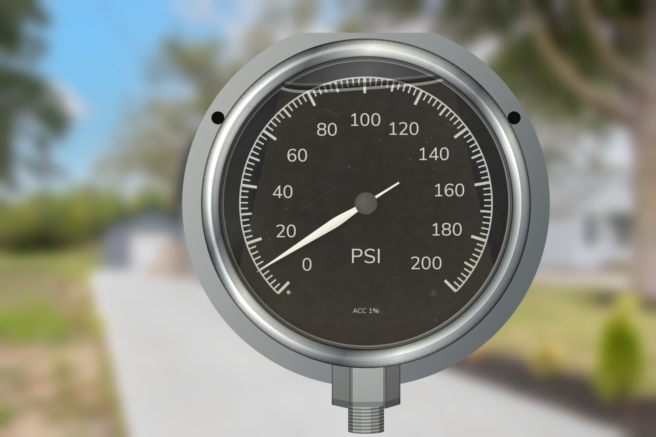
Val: 10,psi
